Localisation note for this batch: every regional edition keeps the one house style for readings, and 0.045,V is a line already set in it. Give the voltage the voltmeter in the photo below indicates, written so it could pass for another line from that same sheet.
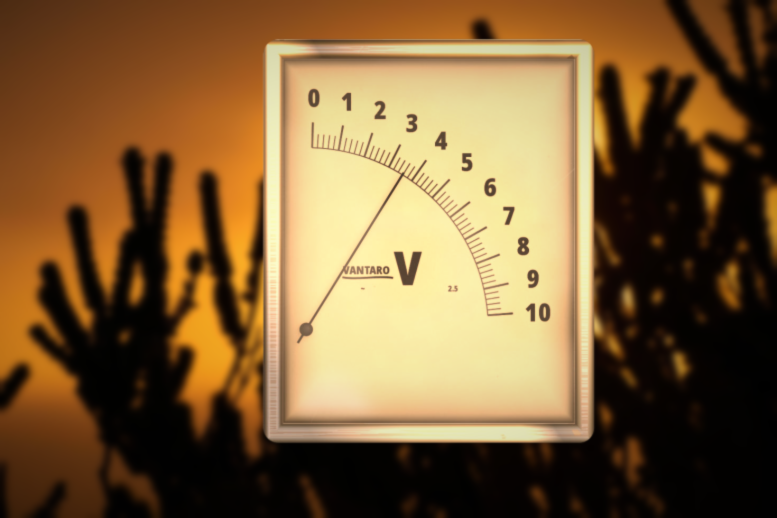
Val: 3.6,V
